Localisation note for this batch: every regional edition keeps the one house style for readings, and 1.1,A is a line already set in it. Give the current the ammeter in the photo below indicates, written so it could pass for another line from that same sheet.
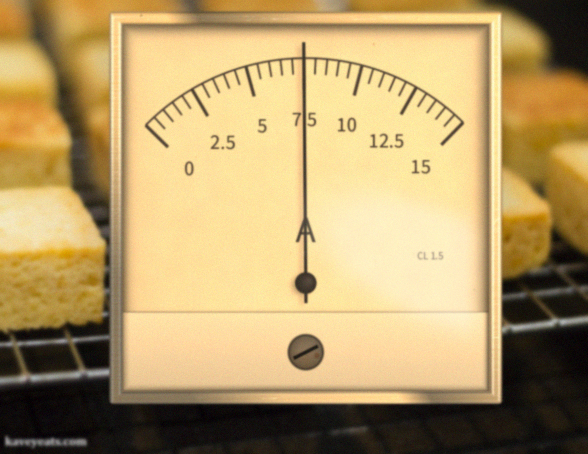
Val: 7.5,A
